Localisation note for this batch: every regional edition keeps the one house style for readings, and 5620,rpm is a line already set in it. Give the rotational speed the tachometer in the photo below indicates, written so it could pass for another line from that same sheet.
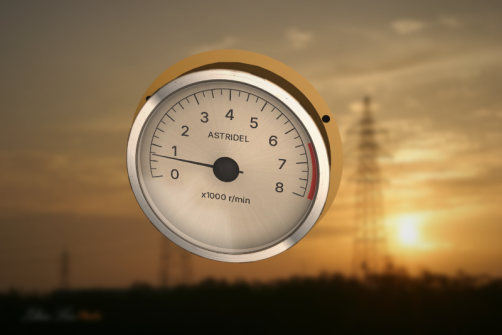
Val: 750,rpm
